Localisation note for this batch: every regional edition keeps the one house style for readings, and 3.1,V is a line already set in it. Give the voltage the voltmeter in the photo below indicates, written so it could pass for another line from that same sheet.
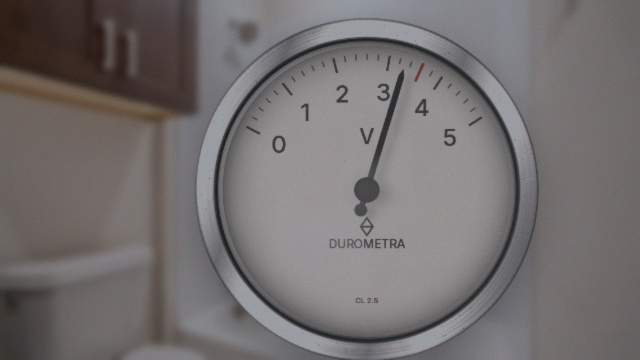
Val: 3.3,V
